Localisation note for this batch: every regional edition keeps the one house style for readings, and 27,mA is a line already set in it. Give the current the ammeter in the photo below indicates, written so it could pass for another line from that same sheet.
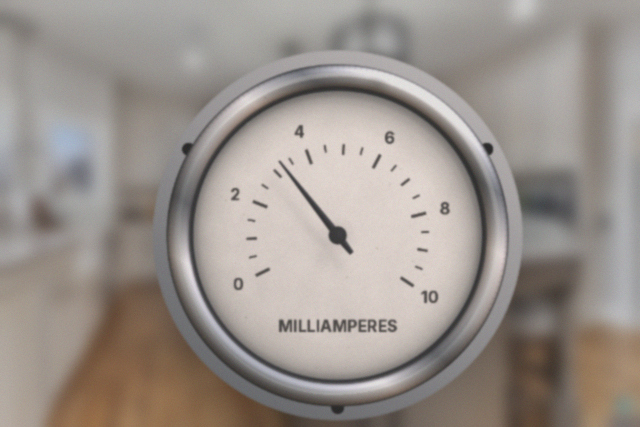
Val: 3.25,mA
